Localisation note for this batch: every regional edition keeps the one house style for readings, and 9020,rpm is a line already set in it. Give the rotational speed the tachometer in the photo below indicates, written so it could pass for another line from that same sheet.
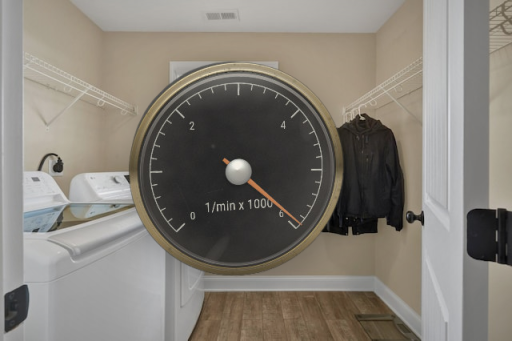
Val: 5900,rpm
